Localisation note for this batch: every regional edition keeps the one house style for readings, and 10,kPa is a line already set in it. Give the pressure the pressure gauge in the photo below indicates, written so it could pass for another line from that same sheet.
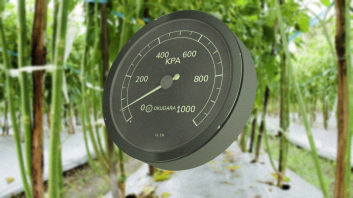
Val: 50,kPa
